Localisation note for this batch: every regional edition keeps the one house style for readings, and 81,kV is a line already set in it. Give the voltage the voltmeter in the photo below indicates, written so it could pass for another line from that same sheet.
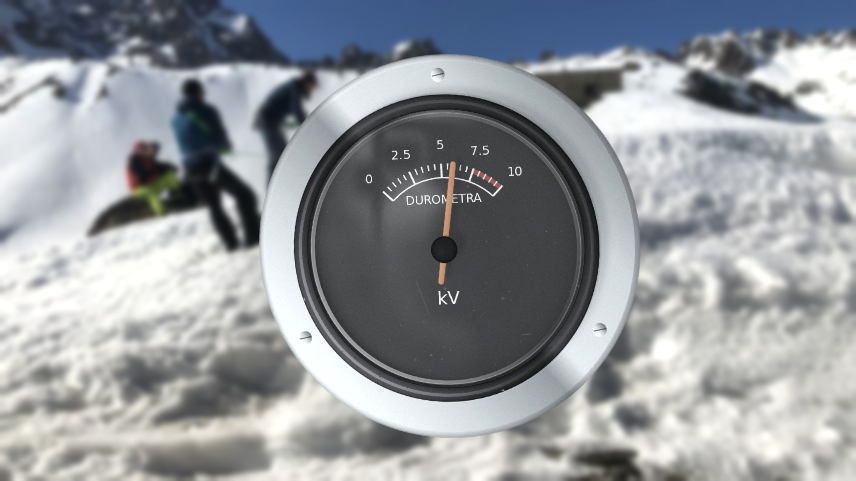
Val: 6,kV
